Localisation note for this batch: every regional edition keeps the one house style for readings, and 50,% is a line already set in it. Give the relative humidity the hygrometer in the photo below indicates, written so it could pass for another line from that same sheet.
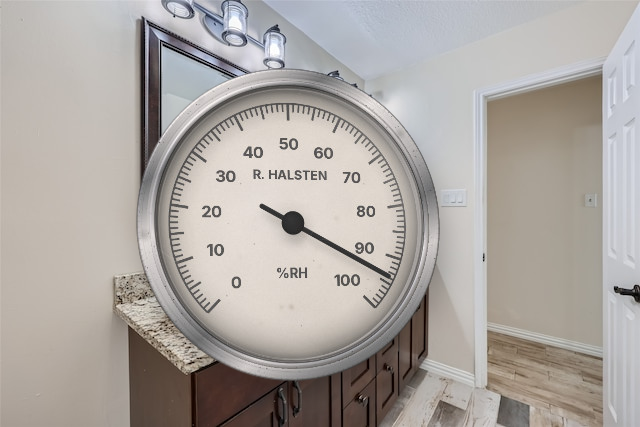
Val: 94,%
